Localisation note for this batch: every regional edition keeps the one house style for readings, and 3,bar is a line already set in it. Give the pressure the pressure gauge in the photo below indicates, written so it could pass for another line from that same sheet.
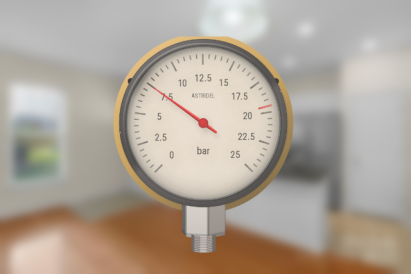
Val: 7.5,bar
